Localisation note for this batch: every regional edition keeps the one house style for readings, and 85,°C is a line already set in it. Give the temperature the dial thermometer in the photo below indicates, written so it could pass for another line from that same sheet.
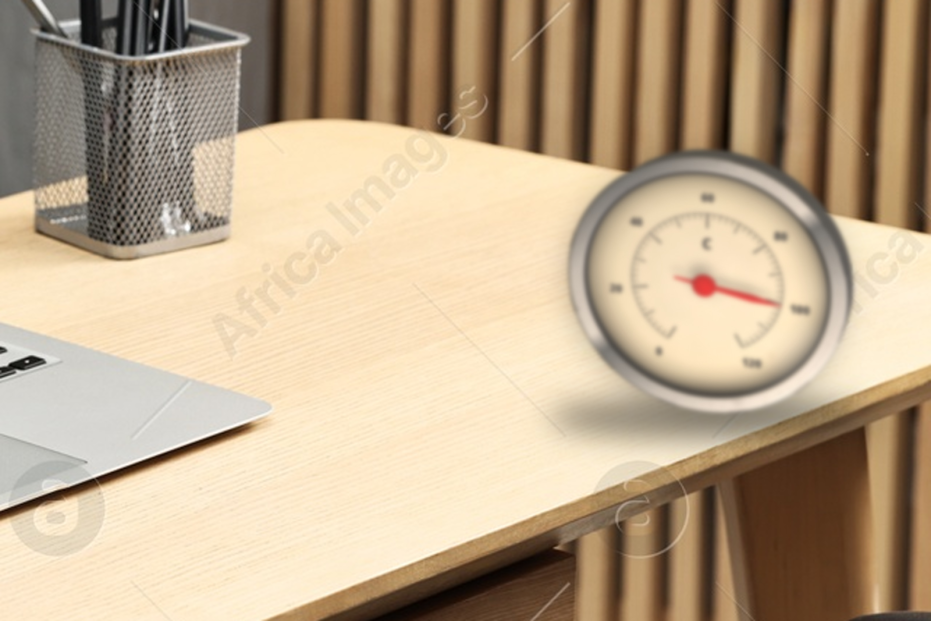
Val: 100,°C
